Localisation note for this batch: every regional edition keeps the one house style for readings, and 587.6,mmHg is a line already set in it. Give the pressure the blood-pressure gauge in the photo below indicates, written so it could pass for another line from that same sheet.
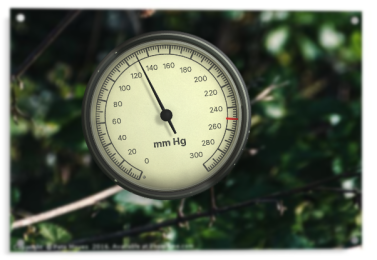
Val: 130,mmHg
